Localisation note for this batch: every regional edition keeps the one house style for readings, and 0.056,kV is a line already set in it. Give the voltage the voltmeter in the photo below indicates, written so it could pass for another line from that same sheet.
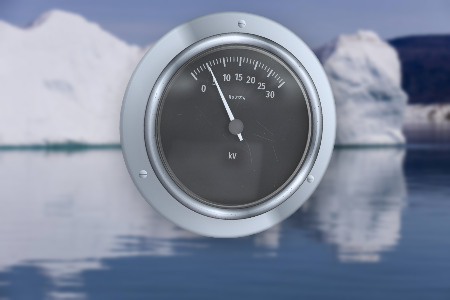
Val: 5,kV
